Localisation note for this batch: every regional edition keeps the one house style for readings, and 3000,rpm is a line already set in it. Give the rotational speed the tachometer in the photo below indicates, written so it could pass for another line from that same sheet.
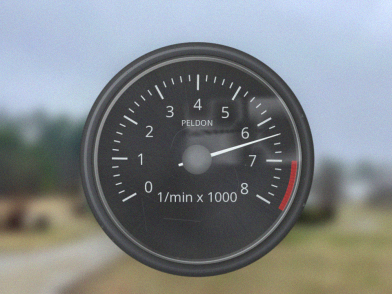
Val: 6400,rpm
